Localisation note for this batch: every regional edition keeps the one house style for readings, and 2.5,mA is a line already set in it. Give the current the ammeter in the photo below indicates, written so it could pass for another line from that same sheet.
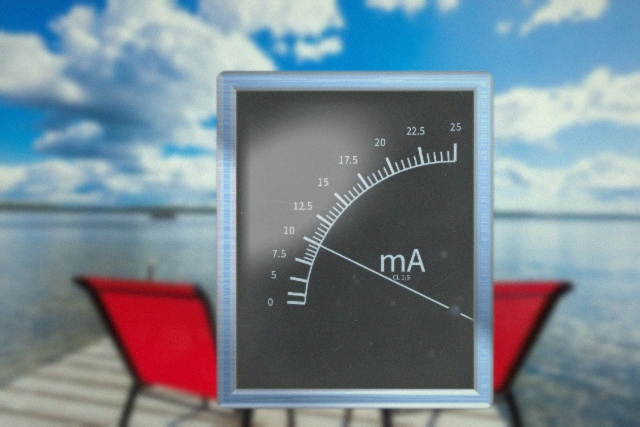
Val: 10,mA
